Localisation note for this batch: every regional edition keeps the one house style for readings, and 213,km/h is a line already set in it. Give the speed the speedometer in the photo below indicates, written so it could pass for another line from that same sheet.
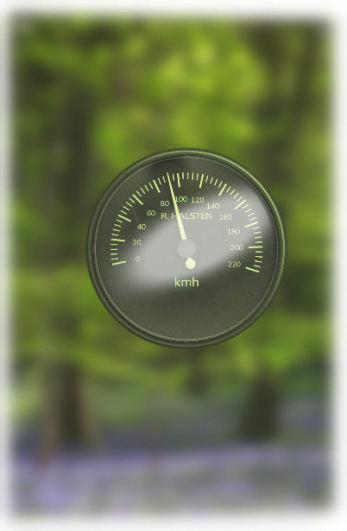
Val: 92,km/h
